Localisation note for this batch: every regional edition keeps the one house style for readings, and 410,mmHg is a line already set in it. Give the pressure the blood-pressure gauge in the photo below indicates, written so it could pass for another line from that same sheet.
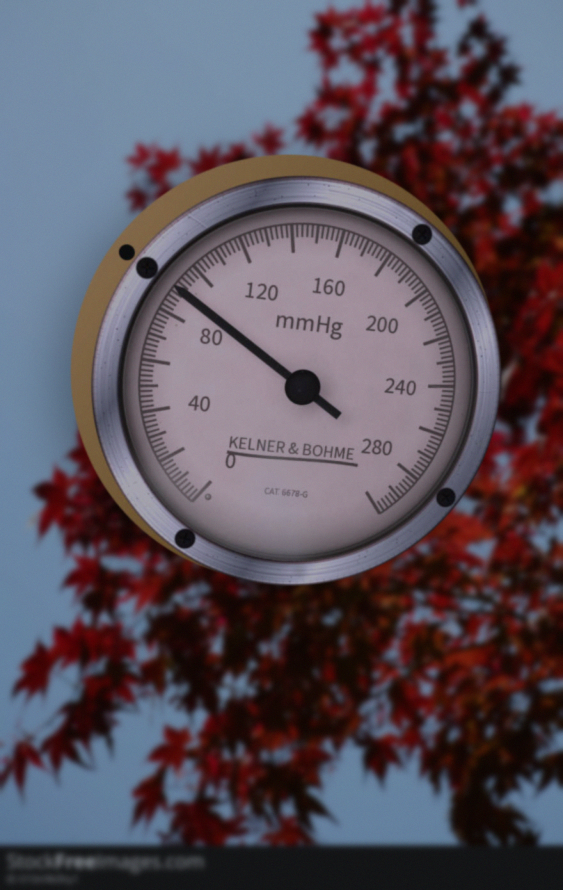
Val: 90,mmHg
